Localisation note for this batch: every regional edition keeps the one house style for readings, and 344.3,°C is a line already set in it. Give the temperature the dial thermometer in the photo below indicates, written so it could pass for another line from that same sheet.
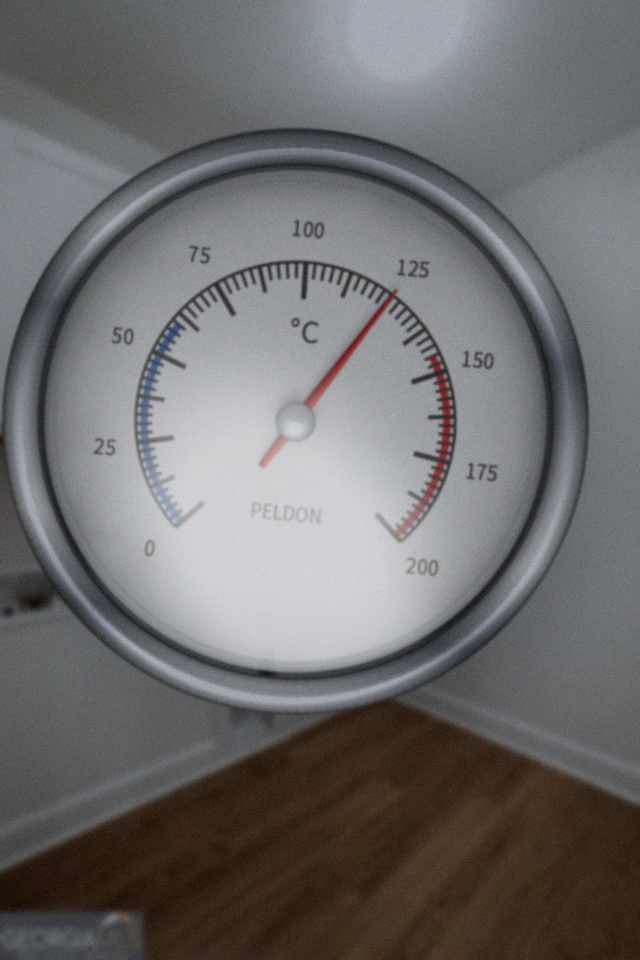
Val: 125,°C
